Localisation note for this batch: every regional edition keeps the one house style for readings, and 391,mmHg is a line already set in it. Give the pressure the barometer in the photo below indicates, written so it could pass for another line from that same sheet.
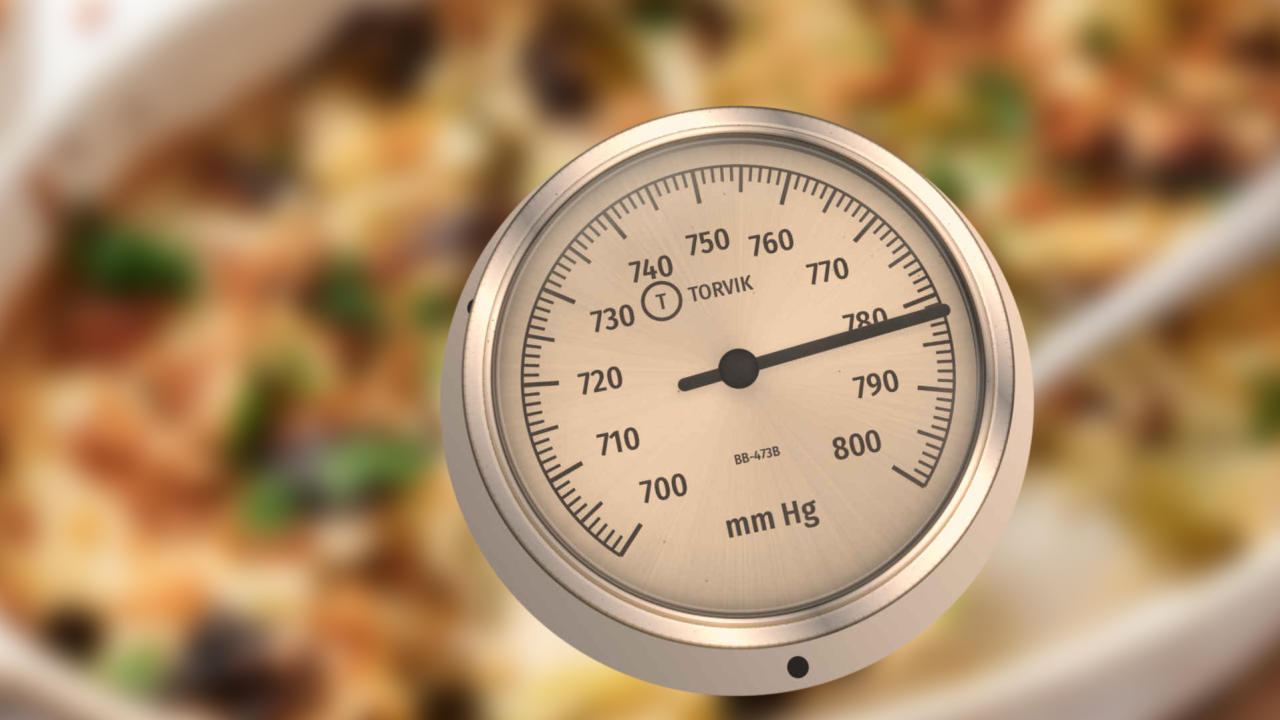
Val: 782,mmHg
